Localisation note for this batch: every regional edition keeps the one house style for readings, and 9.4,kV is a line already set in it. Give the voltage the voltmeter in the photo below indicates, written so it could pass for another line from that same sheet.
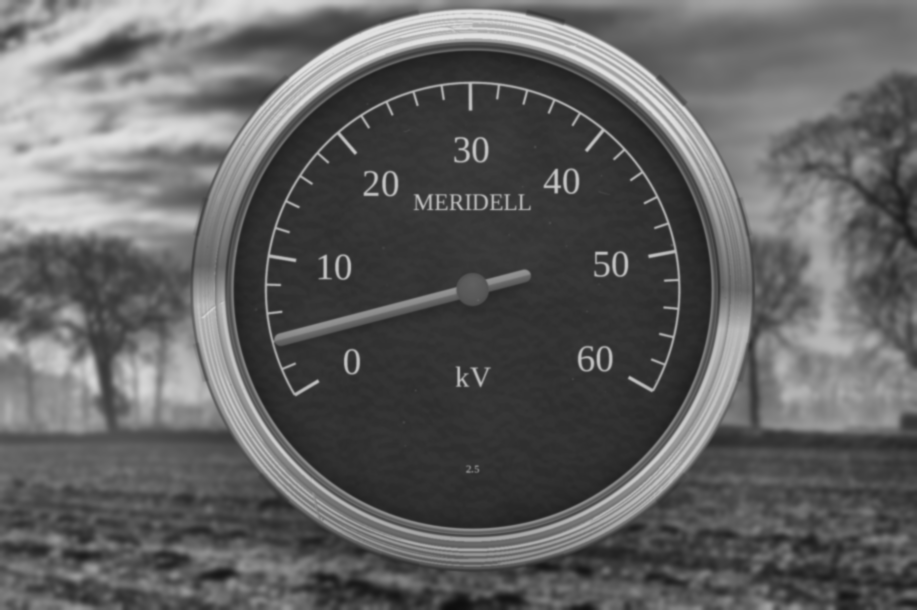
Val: 4,kV
